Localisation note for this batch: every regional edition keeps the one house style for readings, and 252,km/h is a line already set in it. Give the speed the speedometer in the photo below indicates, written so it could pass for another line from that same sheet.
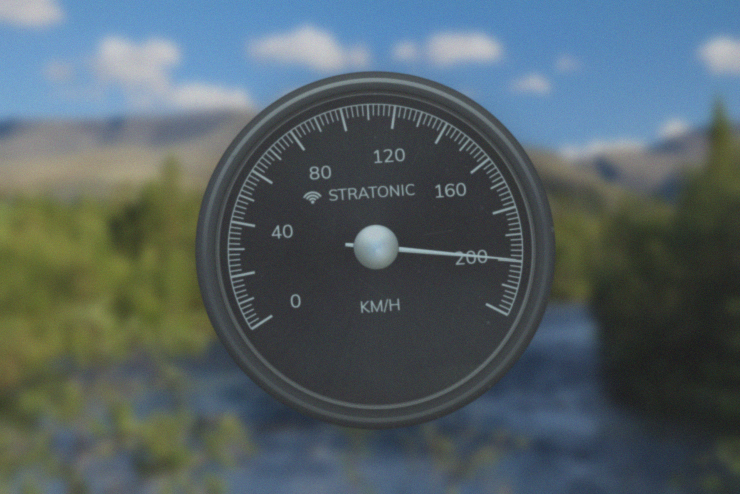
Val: 200,km/h
